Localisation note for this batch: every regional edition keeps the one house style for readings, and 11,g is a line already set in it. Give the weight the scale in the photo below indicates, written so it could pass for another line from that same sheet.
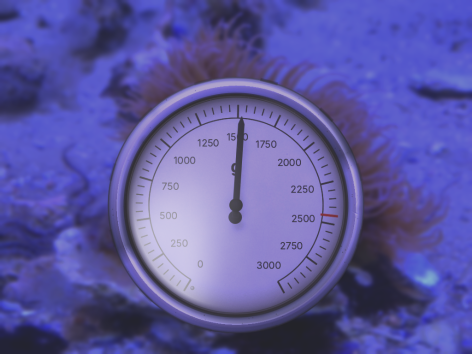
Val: 1525,g
